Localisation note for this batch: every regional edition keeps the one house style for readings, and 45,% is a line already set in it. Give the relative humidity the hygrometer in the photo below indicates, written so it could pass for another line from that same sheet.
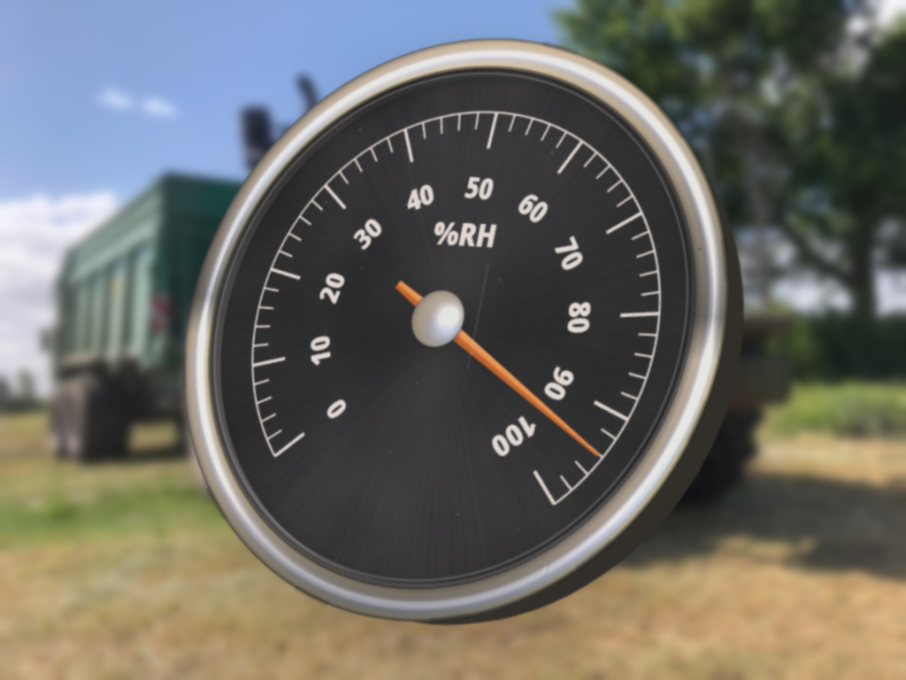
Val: 94,%
